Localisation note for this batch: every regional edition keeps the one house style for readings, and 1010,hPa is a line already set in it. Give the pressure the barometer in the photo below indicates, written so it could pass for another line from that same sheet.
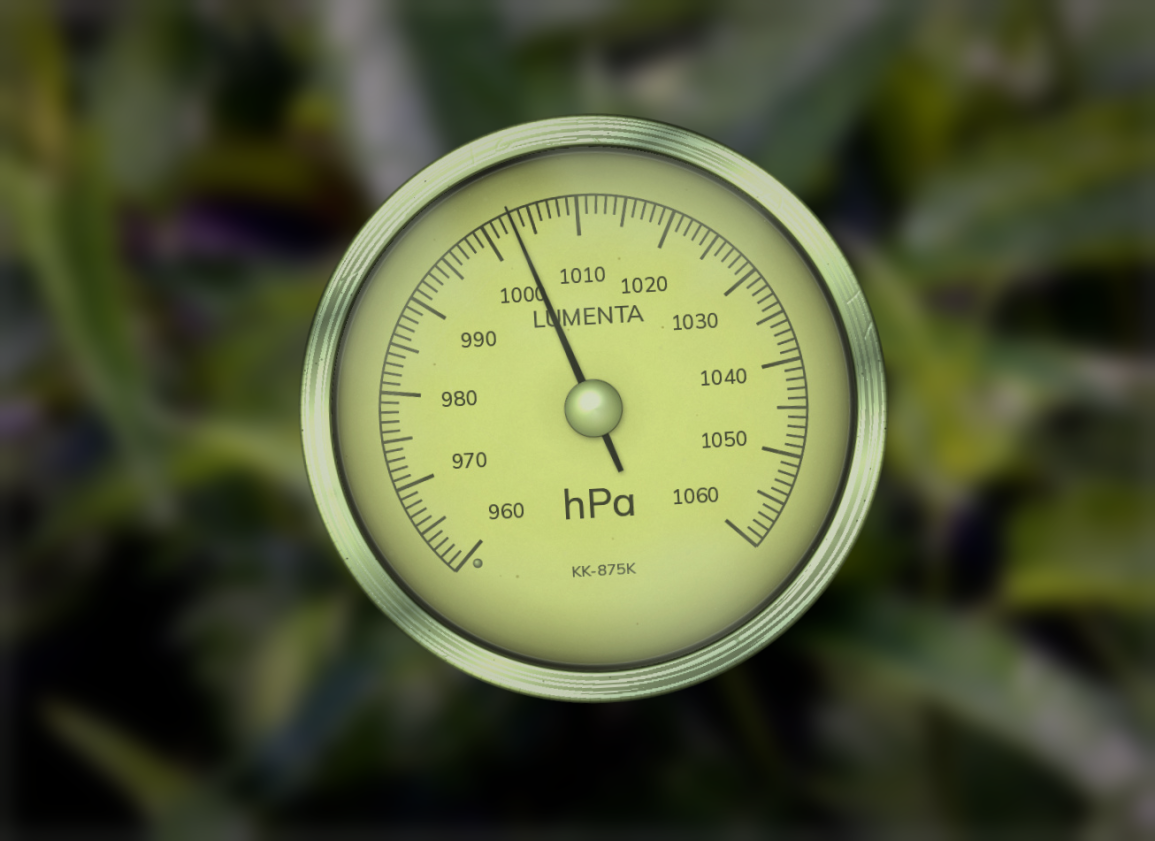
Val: 1003,hPa
